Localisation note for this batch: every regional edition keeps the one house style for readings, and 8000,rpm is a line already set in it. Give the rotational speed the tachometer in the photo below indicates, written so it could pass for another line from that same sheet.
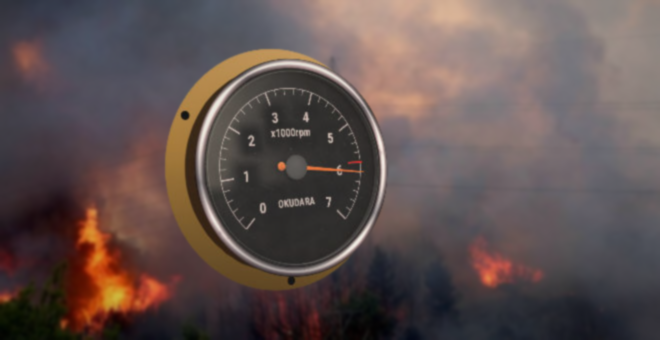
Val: 6000,rpm
